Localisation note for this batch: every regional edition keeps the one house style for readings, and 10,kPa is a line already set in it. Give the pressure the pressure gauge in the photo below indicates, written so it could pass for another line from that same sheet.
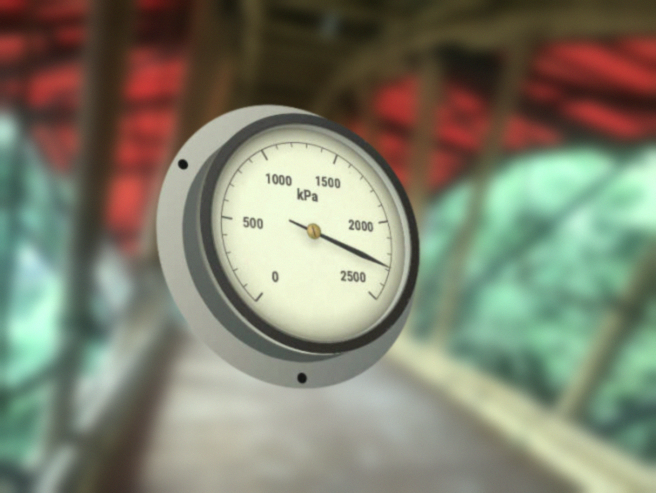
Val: 2300,kPa
